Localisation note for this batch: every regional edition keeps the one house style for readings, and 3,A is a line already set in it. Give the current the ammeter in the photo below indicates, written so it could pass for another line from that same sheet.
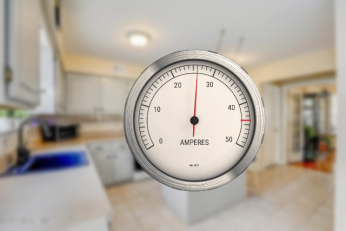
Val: 26,A
